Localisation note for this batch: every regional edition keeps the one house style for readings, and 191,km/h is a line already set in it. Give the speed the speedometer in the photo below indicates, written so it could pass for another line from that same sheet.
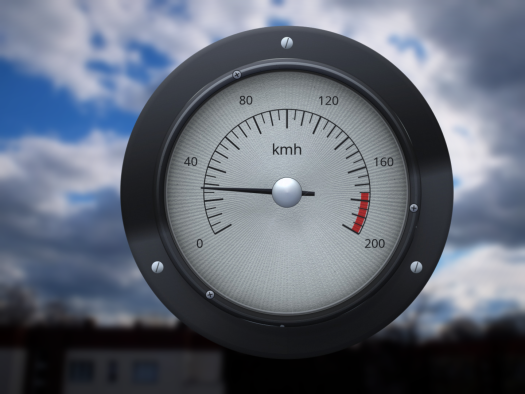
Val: 27.5,km/h
